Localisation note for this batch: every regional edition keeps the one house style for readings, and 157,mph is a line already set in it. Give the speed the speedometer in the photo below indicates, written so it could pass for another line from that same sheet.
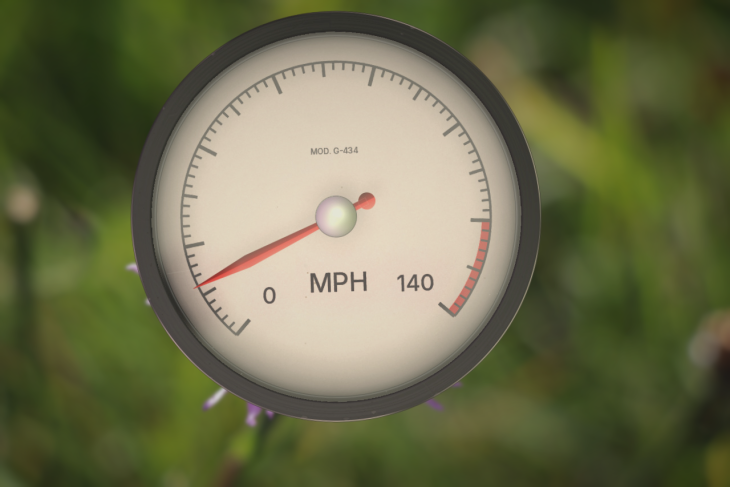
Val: 12,mph
